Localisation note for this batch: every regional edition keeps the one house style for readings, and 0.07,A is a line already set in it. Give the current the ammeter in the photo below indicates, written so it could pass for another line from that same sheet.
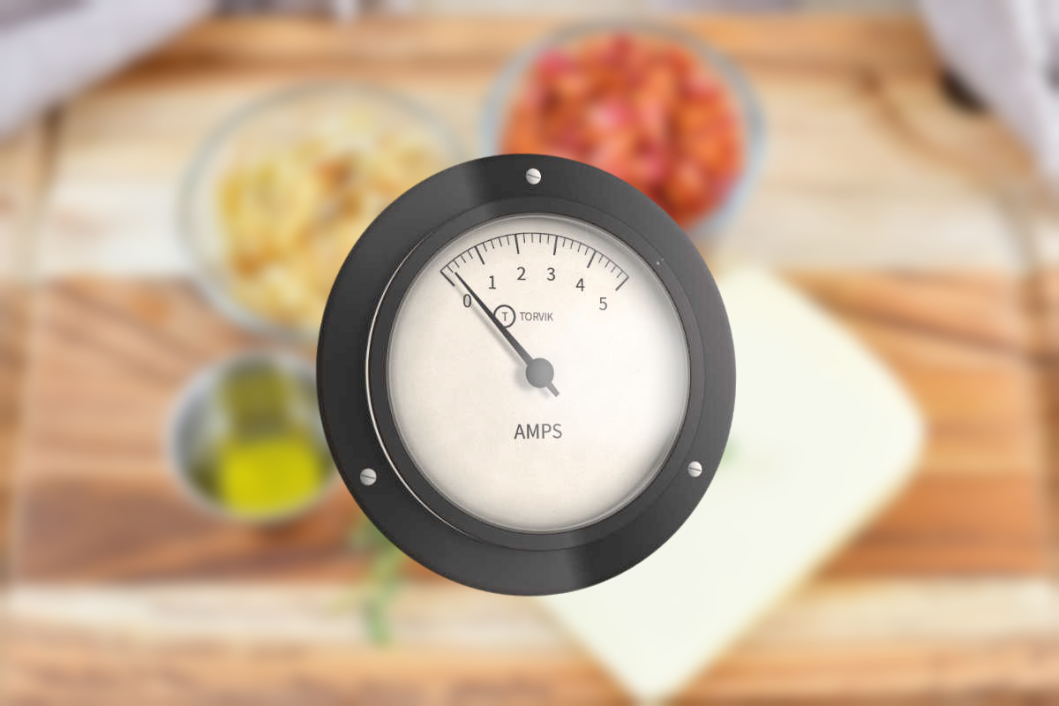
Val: 0.2,A
